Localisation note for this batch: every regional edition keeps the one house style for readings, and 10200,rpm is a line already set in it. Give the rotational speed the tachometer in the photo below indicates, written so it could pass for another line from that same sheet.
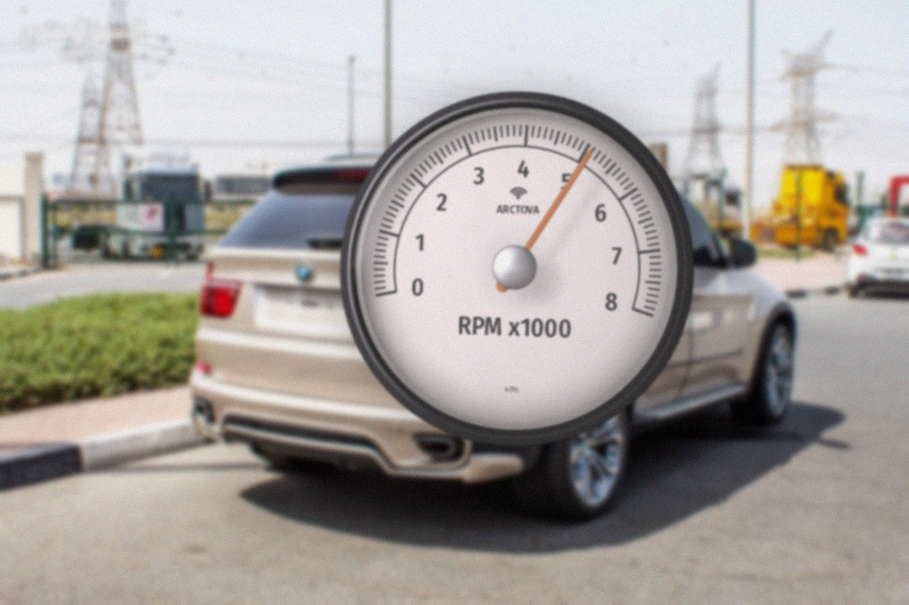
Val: 5100,rpm
